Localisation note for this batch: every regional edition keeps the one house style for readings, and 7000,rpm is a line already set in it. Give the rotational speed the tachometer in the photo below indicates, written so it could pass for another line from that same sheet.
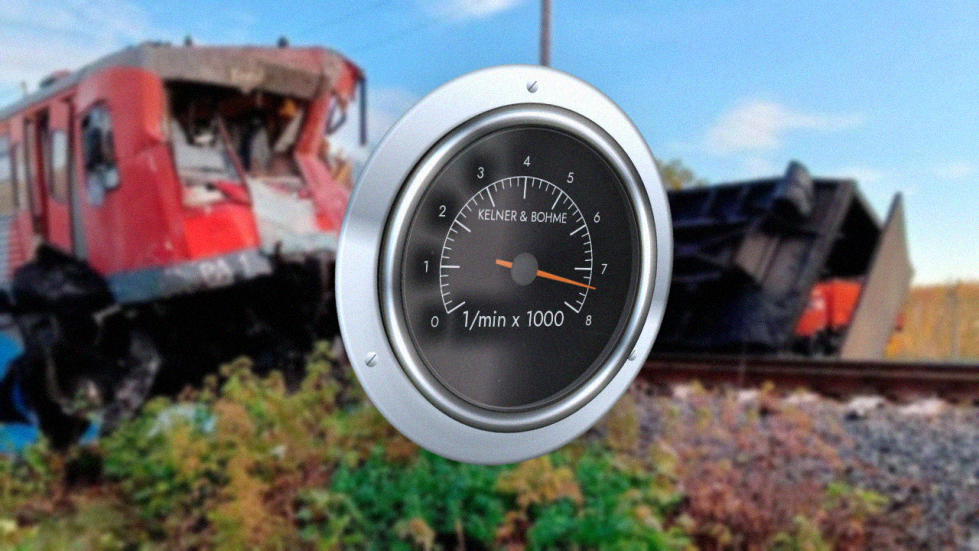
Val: 7400,rpm
